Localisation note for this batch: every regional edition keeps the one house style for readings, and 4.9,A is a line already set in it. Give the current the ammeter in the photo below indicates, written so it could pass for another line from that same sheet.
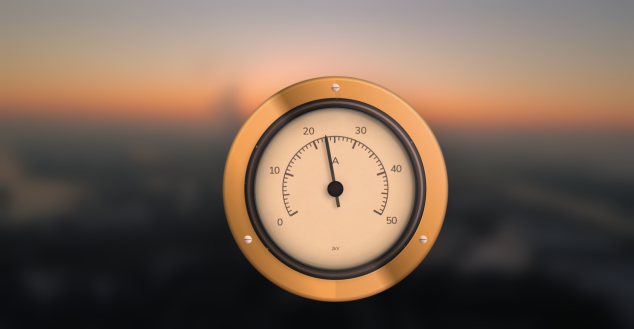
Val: 23,A
